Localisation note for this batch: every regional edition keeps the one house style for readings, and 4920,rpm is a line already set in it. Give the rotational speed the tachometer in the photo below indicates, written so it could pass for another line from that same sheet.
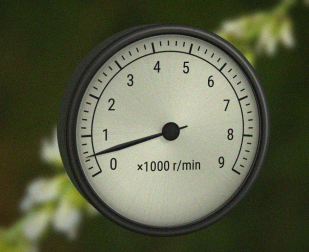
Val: 500,rpm
